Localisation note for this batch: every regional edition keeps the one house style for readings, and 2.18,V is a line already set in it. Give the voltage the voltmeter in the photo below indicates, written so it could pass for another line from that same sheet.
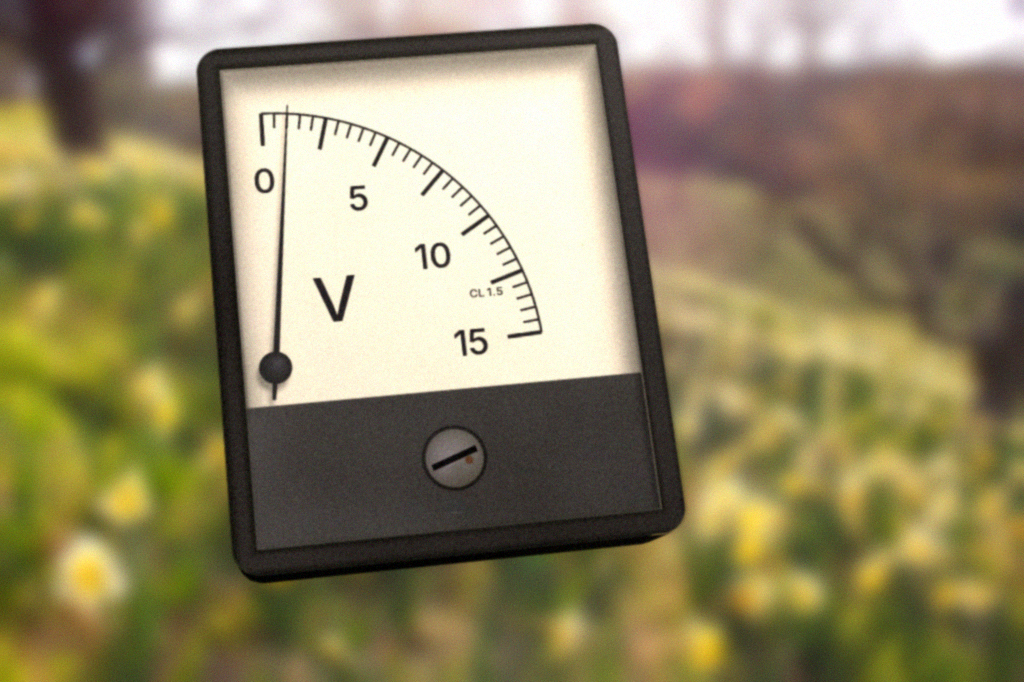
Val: 1,V
